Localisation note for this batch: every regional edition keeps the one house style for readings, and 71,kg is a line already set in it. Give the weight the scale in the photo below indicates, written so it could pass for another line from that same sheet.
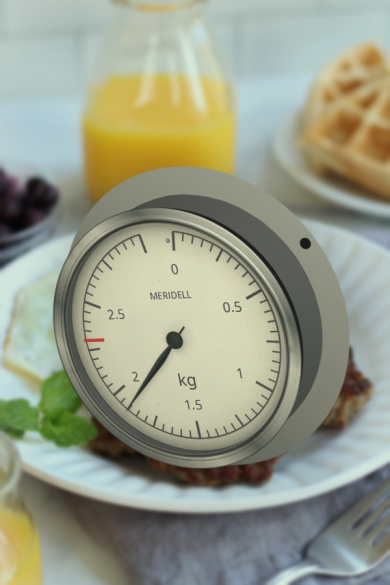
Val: 1.9,kg
